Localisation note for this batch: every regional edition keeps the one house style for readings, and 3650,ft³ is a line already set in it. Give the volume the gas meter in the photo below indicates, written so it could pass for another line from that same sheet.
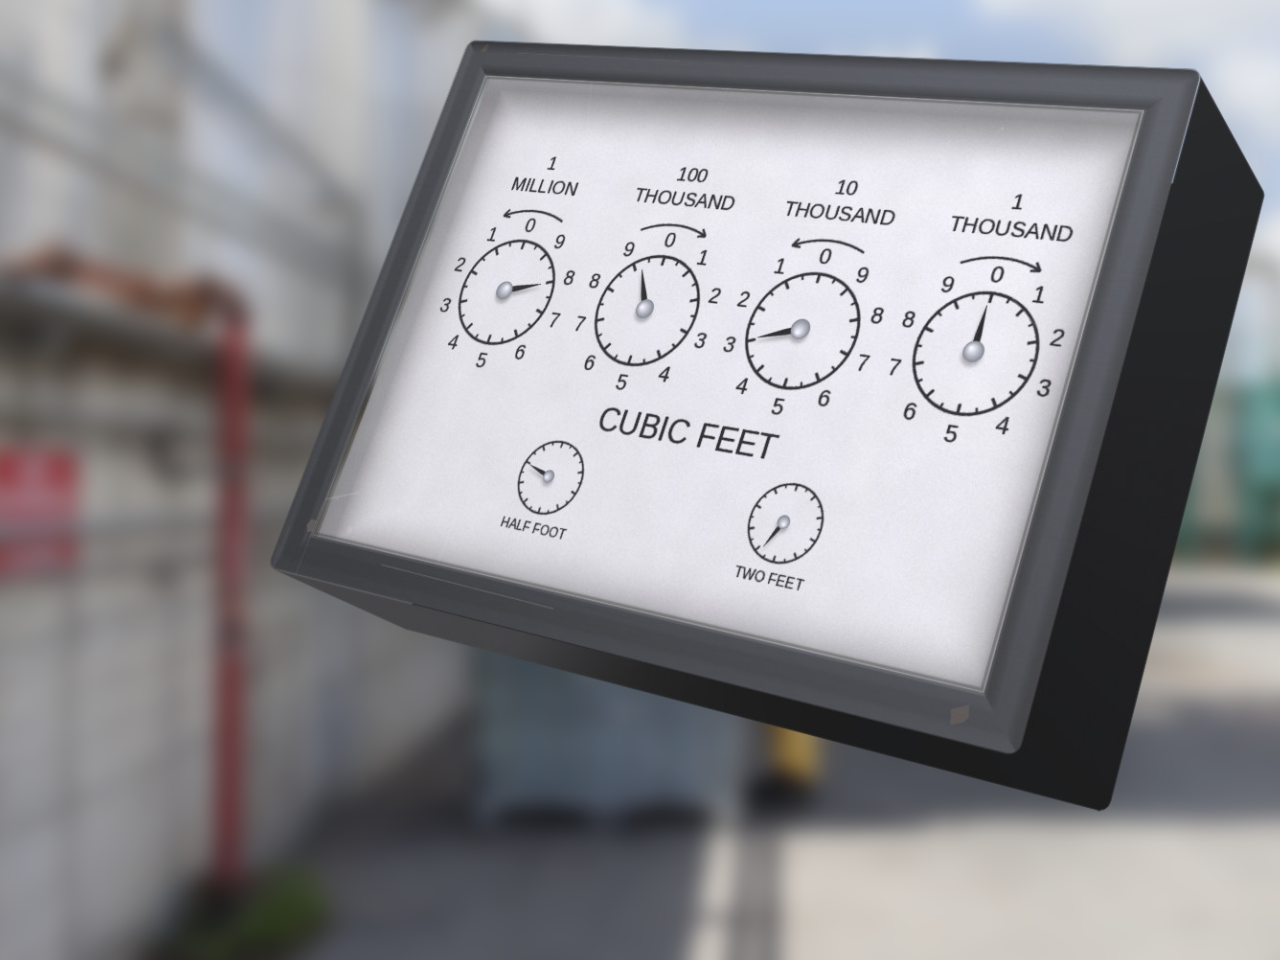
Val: 793000,ft³
